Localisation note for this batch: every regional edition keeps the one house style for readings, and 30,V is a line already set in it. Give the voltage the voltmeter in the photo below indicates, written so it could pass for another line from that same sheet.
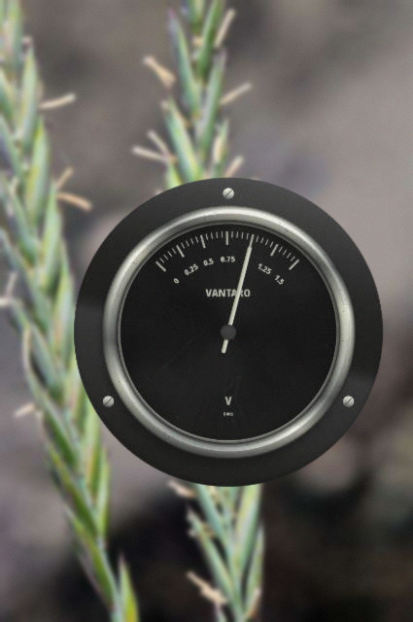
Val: 1,V
